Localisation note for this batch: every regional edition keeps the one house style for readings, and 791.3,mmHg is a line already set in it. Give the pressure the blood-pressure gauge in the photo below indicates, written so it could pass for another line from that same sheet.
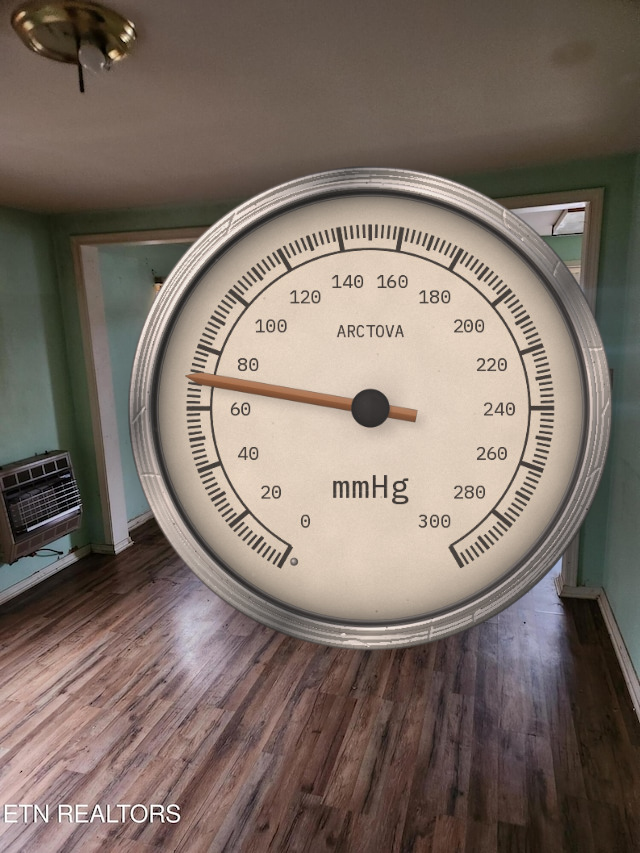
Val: 70,mmHg
